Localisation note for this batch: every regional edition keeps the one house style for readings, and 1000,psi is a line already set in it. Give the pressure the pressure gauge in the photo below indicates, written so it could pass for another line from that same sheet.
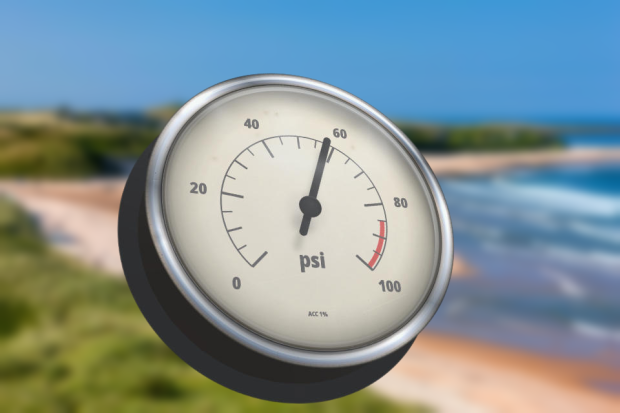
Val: 57.5,psi
